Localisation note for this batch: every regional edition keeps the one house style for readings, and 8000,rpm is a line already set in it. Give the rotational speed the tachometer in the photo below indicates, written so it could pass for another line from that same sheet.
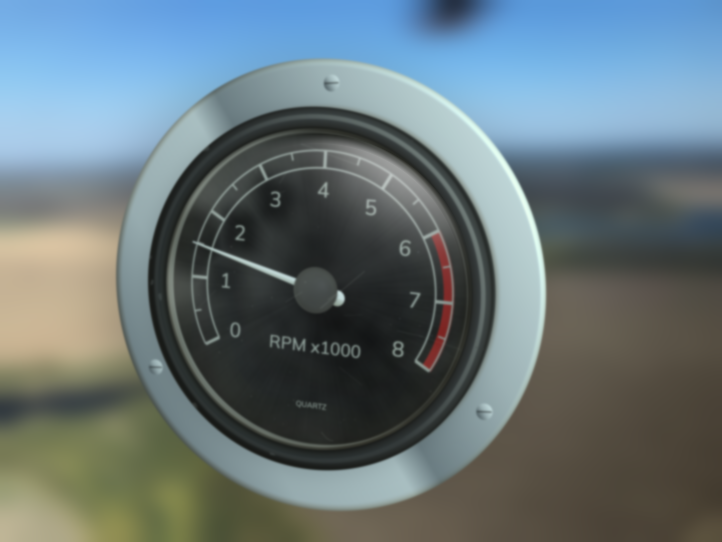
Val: 1500,rpm
